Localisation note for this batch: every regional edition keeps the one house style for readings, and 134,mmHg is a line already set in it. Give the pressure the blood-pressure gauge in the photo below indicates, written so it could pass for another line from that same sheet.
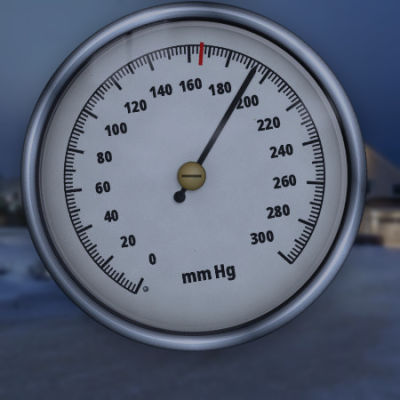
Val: 194,mmHg
